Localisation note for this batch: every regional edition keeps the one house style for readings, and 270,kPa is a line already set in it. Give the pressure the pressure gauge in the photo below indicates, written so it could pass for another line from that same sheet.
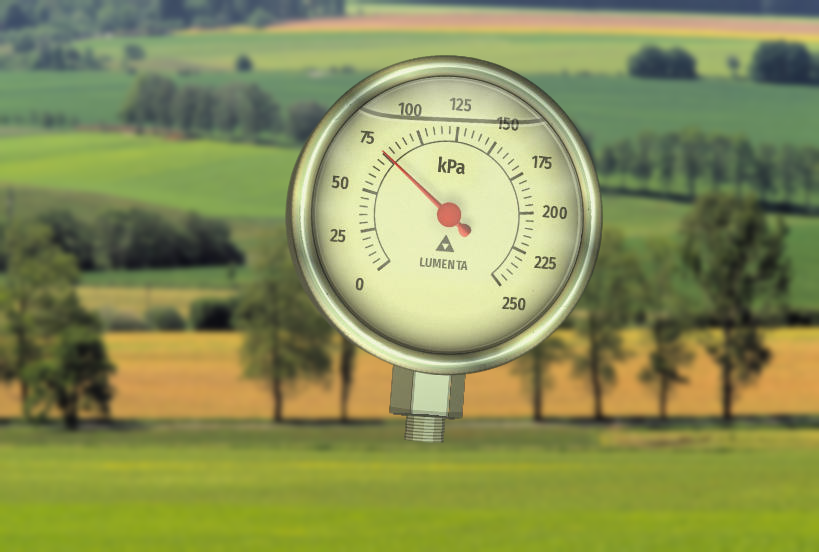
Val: 75,kPa
